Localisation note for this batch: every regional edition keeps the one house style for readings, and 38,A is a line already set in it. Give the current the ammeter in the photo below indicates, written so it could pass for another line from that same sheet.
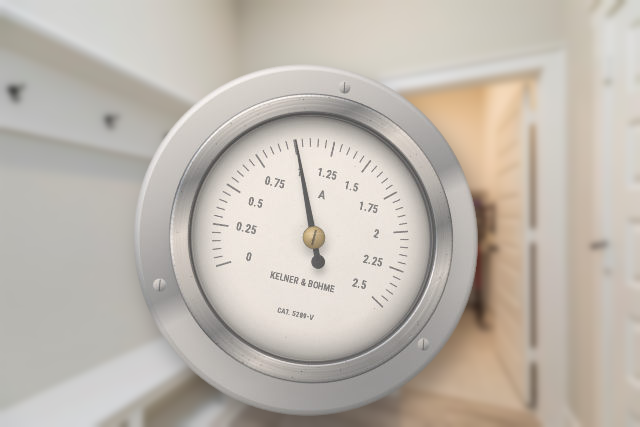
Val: 1,A
